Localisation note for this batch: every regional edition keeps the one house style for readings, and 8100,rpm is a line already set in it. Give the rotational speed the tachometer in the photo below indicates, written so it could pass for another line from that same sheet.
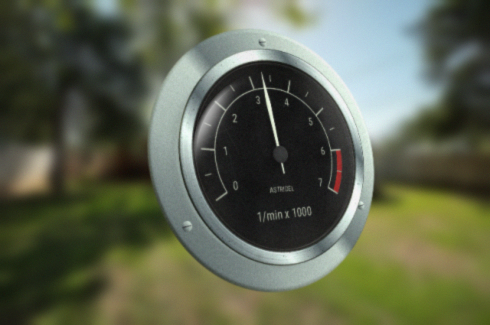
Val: 3250,rpm
